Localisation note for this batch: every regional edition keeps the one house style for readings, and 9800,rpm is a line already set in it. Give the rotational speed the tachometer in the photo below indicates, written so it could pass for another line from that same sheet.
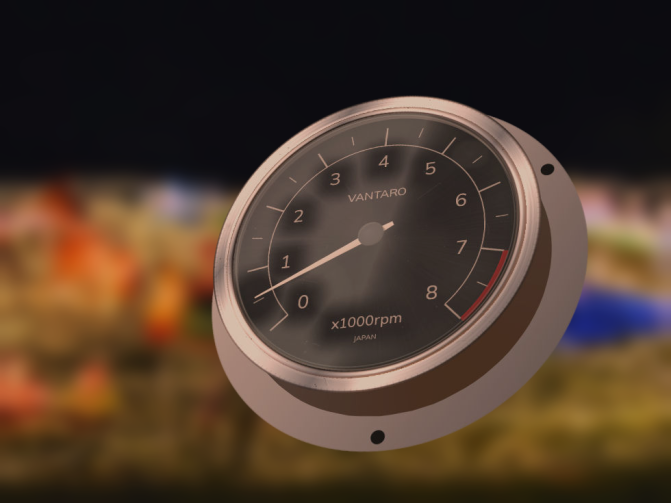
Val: 500,rpm
